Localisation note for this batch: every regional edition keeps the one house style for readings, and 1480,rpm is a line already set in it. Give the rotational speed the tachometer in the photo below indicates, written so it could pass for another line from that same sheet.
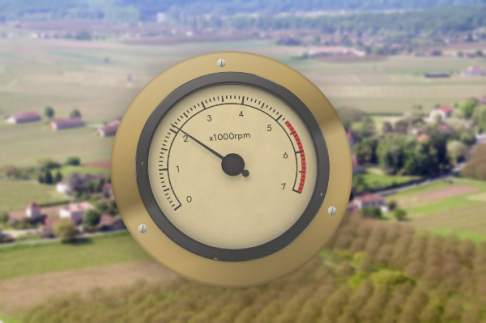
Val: 2100,rpm
